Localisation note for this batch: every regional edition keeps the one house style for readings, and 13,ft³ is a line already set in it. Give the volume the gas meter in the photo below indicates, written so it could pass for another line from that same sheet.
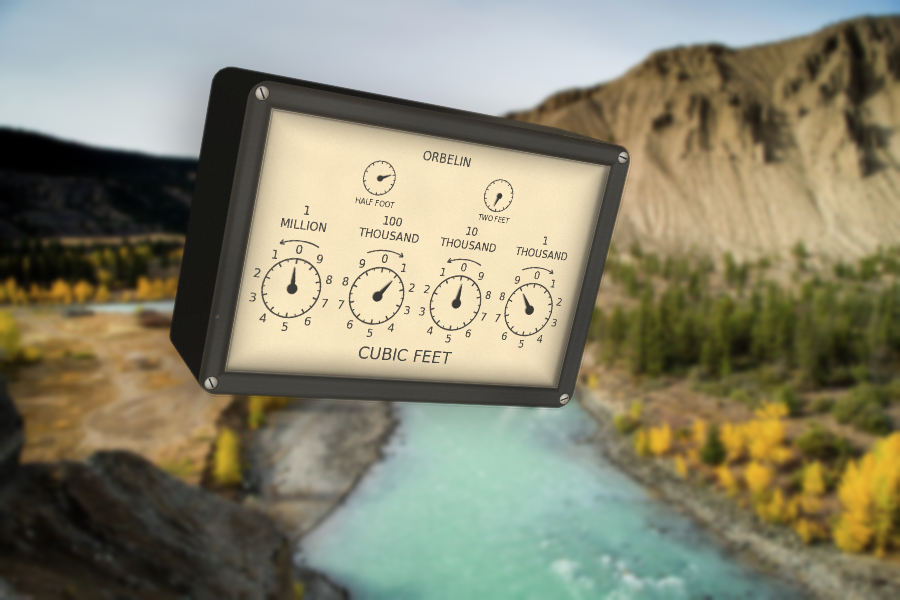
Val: 9900,ft³
